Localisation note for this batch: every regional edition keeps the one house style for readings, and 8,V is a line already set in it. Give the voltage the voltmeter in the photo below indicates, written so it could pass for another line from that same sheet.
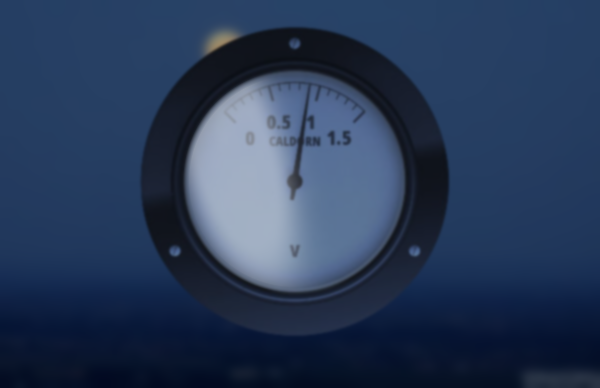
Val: 0.9,V
